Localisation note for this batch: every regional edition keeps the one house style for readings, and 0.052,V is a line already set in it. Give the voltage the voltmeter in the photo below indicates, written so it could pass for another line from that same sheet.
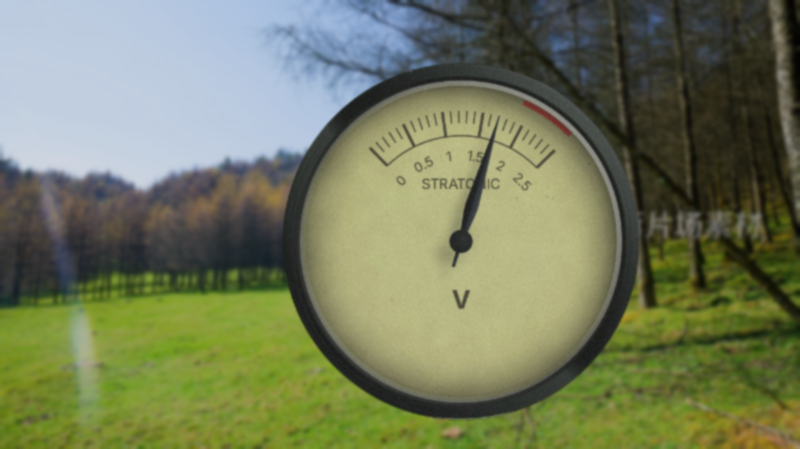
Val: 1.7,V
